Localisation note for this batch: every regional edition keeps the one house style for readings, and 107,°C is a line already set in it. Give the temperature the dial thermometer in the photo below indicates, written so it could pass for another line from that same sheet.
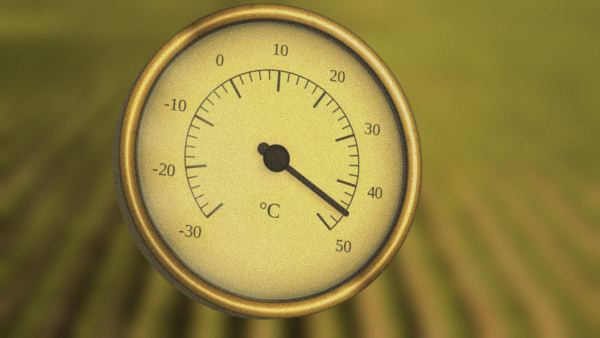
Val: 46,°C
